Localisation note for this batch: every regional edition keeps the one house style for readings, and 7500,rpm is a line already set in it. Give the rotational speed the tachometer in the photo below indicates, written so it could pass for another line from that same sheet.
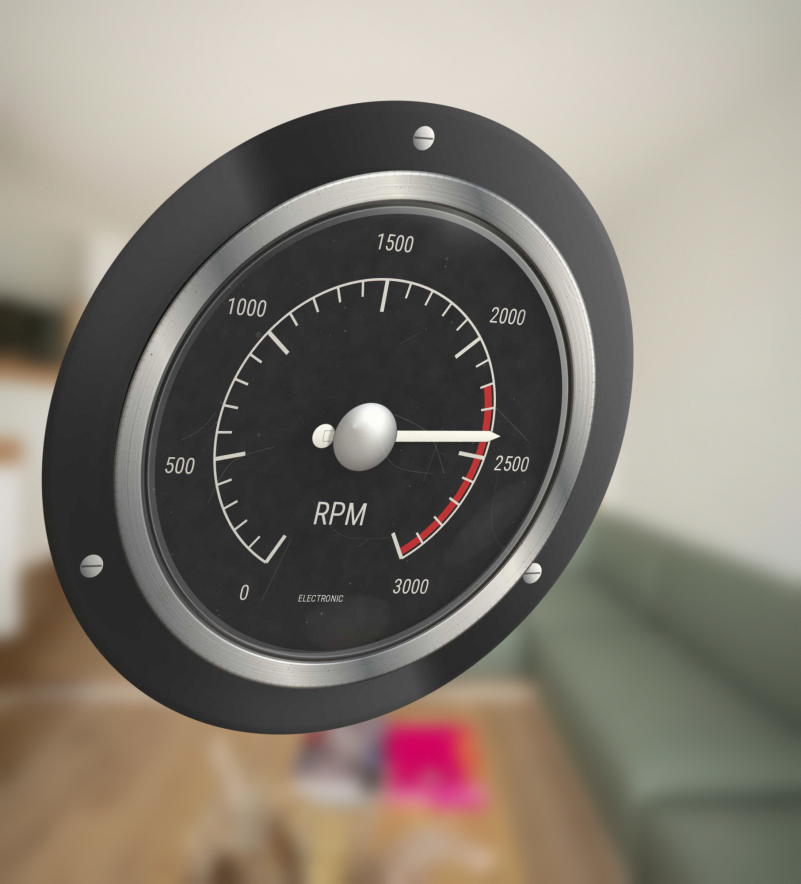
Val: 2400,rpm
